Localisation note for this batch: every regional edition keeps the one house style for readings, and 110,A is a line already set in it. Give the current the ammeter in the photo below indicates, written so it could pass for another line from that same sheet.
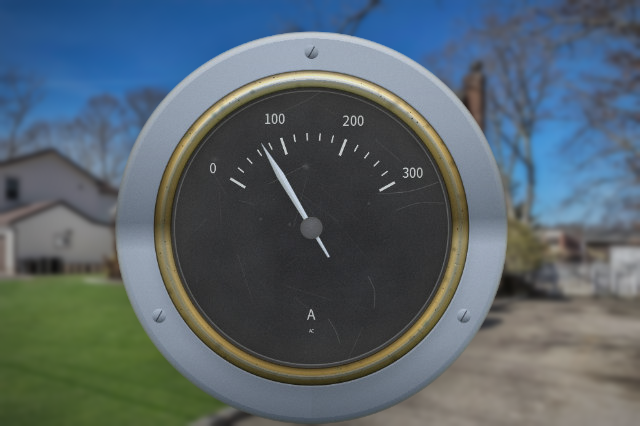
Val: 70,A
